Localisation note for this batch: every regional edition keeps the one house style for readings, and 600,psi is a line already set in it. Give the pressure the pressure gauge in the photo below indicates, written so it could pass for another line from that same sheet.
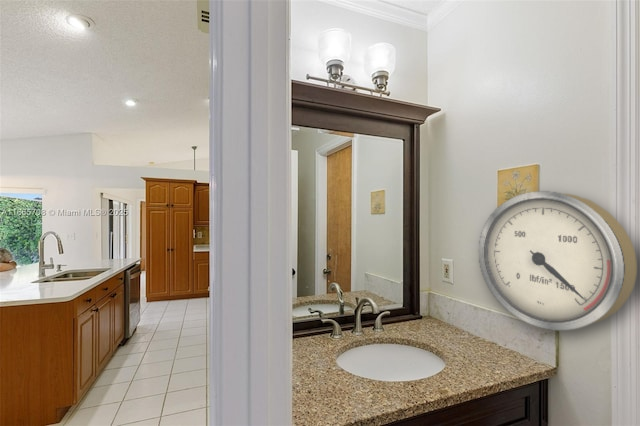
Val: 1450,psi
